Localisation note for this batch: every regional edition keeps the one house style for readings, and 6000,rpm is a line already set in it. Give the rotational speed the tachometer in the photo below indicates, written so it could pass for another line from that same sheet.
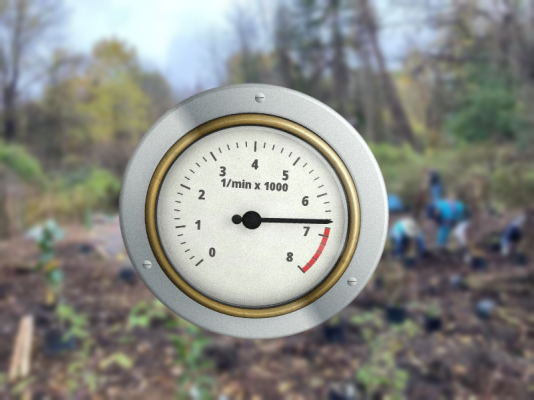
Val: 6600,rpm
